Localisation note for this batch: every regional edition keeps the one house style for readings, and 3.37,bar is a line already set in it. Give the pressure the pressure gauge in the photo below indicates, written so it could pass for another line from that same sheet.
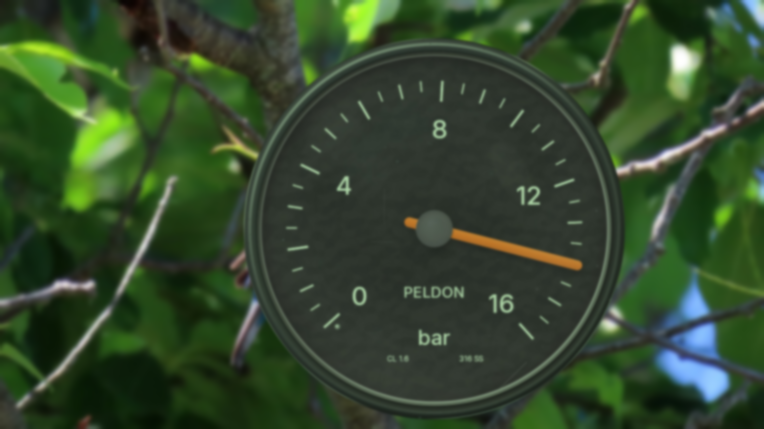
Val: 14,bar
